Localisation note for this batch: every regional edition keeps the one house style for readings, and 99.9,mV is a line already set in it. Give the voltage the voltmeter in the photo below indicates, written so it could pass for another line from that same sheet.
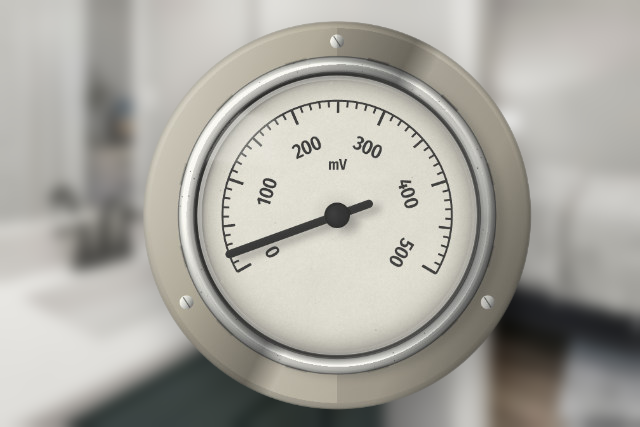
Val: 20,mV
